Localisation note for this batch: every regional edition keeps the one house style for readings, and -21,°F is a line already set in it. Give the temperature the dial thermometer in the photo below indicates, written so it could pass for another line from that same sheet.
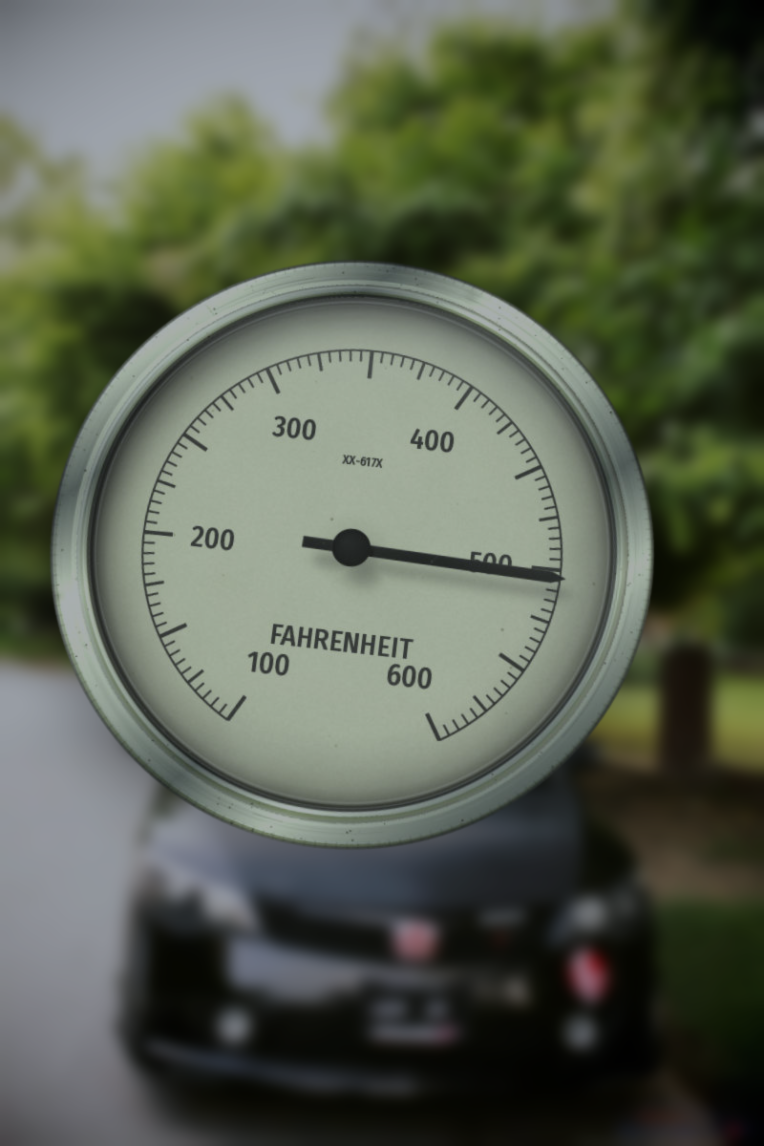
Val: 505,°F
